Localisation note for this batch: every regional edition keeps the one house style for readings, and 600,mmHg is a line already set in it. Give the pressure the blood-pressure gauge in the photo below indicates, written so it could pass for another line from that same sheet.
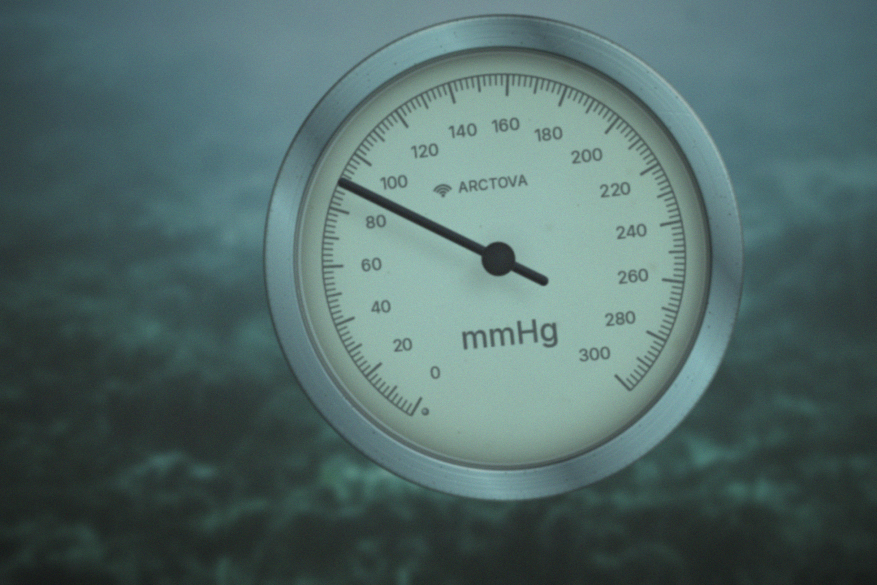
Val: 90,mmHg
